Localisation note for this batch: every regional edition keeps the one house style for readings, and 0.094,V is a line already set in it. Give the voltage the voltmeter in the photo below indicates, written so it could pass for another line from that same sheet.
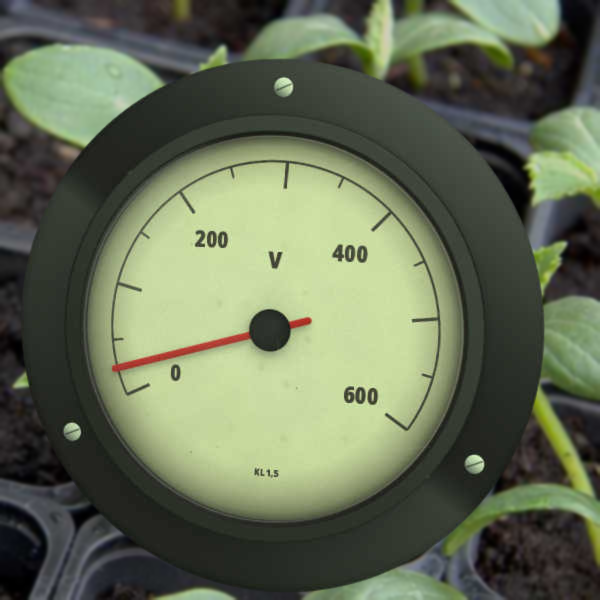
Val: 25,V
